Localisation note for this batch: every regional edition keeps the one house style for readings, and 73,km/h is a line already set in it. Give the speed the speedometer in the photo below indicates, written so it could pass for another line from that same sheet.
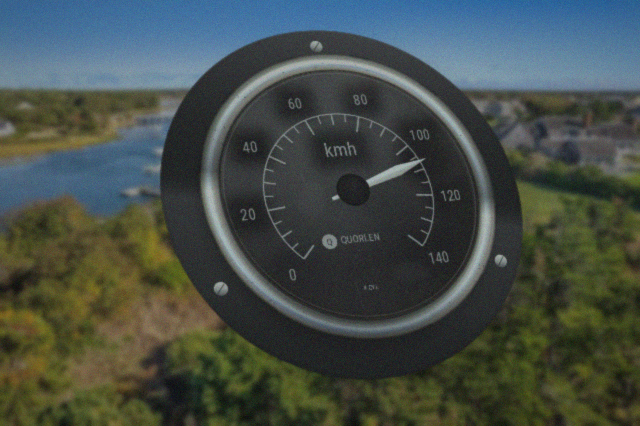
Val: 107.5,km/h
